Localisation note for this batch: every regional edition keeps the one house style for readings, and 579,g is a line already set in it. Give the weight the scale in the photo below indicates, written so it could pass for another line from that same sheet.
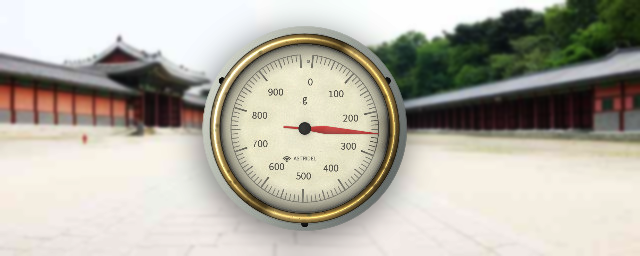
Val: 250,g
